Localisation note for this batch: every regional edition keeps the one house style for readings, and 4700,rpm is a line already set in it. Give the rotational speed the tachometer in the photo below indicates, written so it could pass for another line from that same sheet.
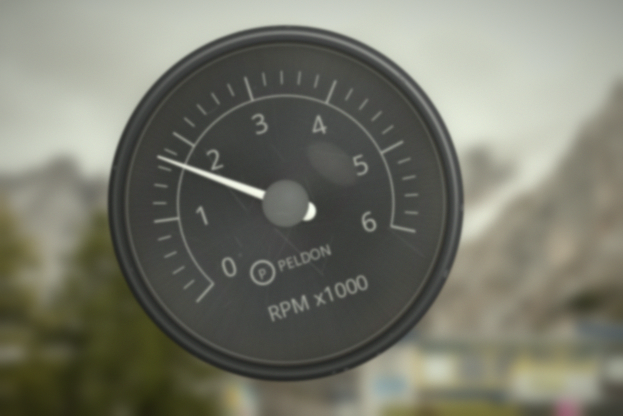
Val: 1700,rpm
